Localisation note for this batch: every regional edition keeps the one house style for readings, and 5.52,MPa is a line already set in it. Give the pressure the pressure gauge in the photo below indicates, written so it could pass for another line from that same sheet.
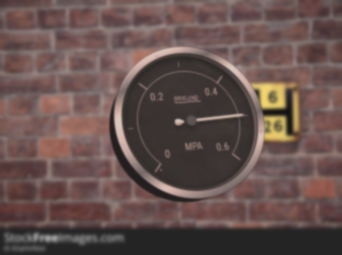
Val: 0.5,MPa
